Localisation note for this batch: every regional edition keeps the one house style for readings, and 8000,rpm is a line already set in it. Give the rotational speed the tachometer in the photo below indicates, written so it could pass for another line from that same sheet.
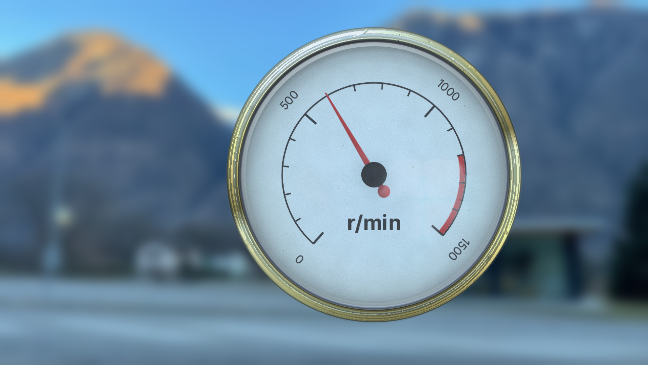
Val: 600,rpm
